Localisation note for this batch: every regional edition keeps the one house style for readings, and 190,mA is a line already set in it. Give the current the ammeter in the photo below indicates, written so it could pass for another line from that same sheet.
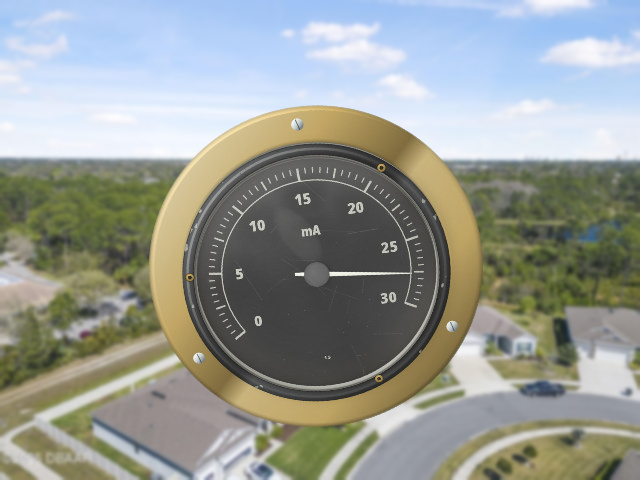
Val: 27.5,mA
